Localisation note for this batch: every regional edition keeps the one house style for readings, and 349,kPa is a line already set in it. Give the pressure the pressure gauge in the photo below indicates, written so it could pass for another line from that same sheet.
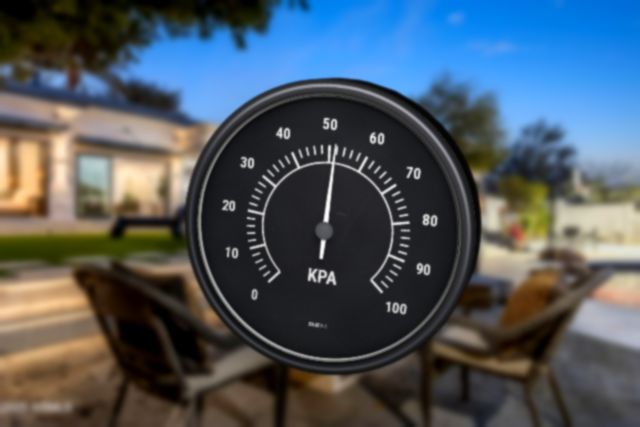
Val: 52,kPa
